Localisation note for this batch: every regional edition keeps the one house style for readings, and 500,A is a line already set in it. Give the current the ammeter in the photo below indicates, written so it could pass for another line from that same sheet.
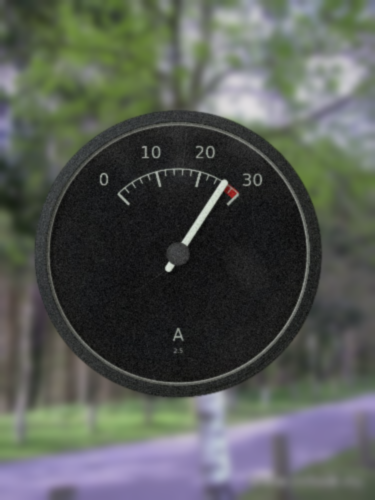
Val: 26,A
